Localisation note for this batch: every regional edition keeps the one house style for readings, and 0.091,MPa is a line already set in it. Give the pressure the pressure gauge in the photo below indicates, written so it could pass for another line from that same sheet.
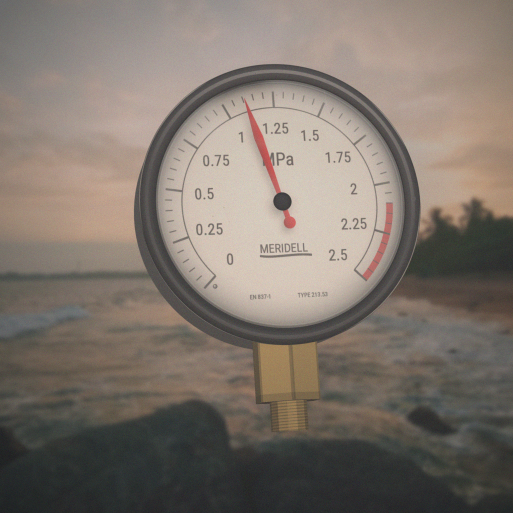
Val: 1.1,MPa
